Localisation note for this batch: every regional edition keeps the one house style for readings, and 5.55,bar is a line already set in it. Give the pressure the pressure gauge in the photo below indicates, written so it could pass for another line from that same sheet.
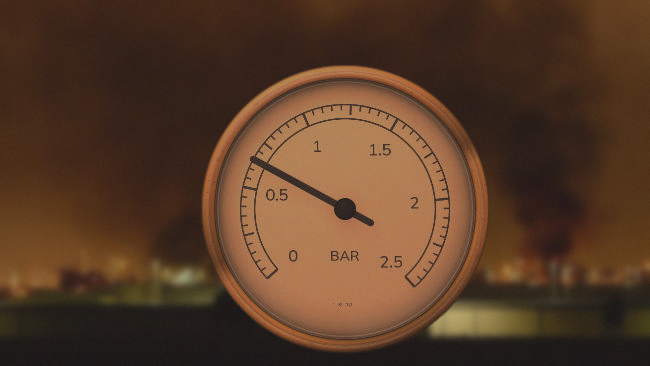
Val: 0.65,bar
